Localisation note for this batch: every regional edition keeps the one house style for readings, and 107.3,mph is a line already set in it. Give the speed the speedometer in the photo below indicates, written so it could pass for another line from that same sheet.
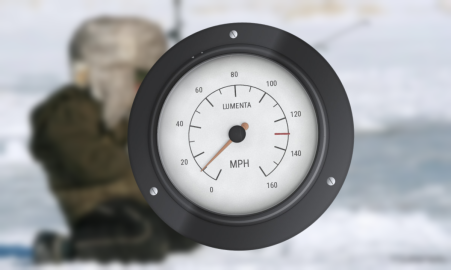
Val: 10,mph
